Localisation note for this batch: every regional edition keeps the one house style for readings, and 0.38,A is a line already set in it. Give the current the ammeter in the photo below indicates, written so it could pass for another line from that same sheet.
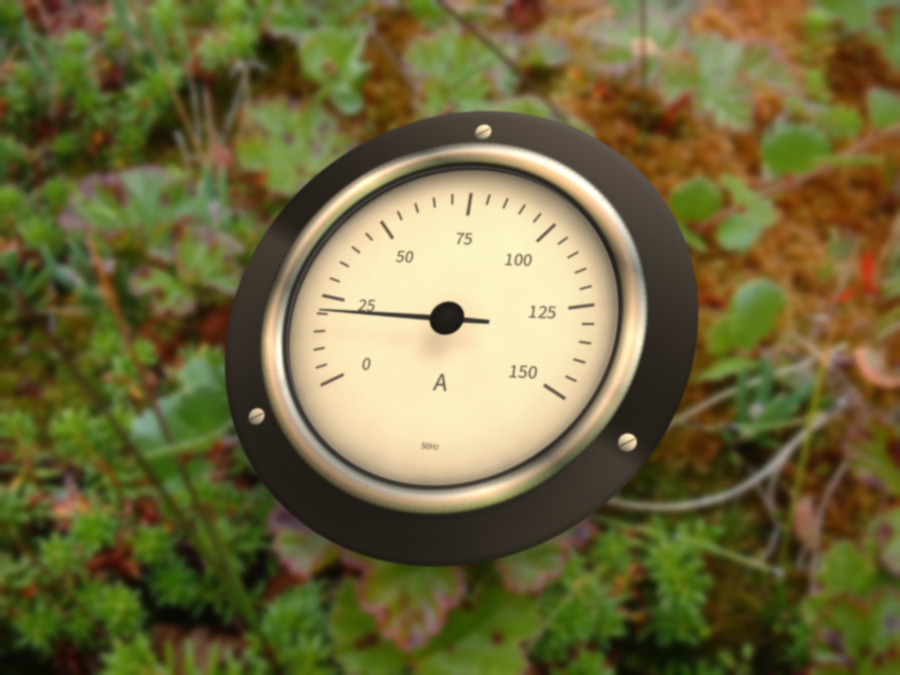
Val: 20,A
